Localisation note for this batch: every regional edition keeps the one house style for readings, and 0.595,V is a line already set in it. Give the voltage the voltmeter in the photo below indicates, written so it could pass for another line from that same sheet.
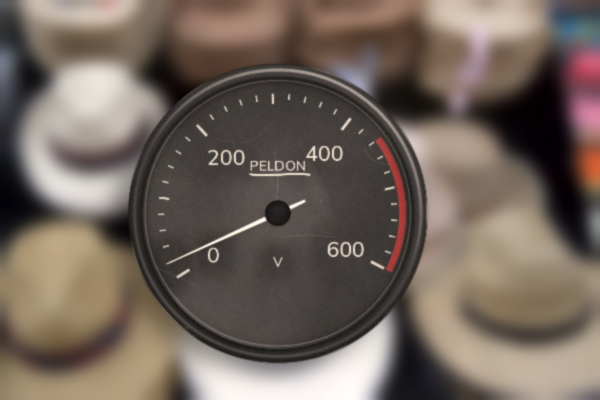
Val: 20,V
